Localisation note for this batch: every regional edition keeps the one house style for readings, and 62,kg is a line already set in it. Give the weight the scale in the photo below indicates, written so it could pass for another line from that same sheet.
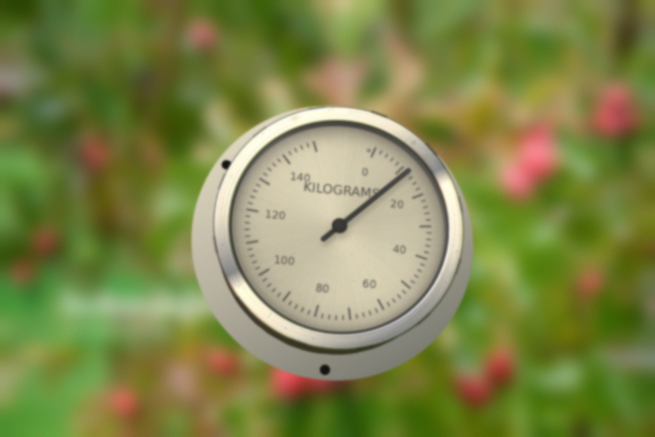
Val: 12,kg
